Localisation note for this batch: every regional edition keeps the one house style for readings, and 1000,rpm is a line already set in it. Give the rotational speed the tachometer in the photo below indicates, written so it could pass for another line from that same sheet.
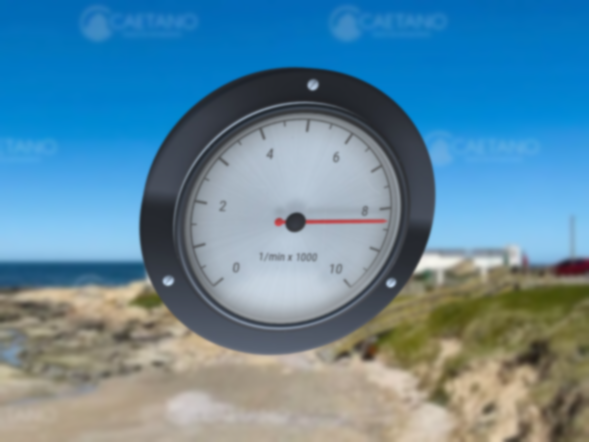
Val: 8250,rpm
